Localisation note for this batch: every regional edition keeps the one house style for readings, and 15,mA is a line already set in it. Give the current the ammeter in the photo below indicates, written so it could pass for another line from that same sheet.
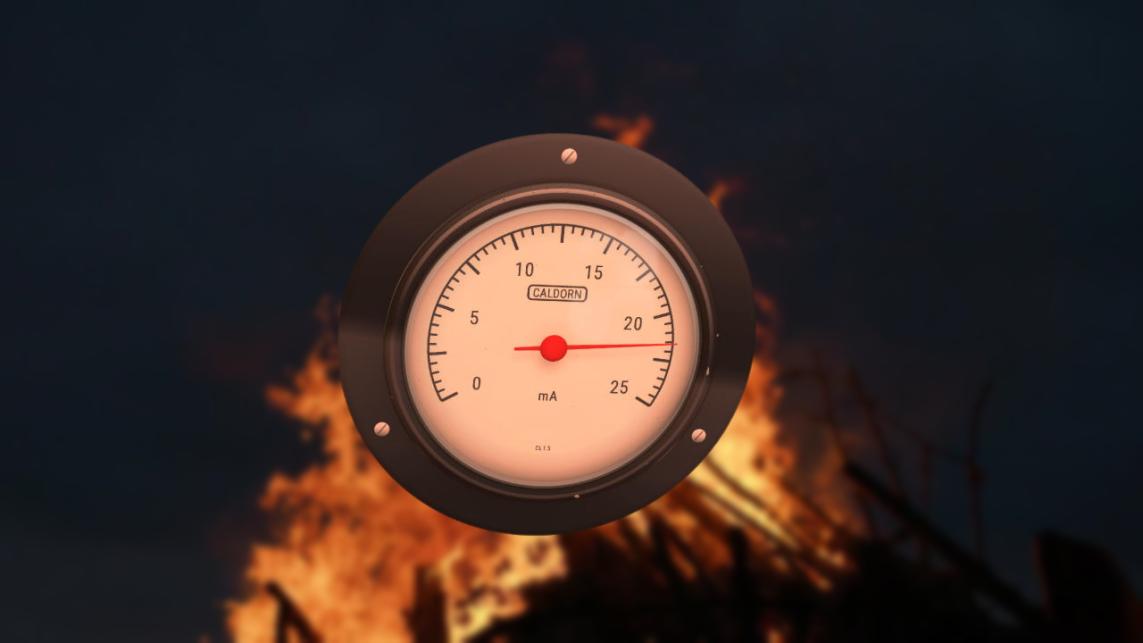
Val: 21.5,mA
